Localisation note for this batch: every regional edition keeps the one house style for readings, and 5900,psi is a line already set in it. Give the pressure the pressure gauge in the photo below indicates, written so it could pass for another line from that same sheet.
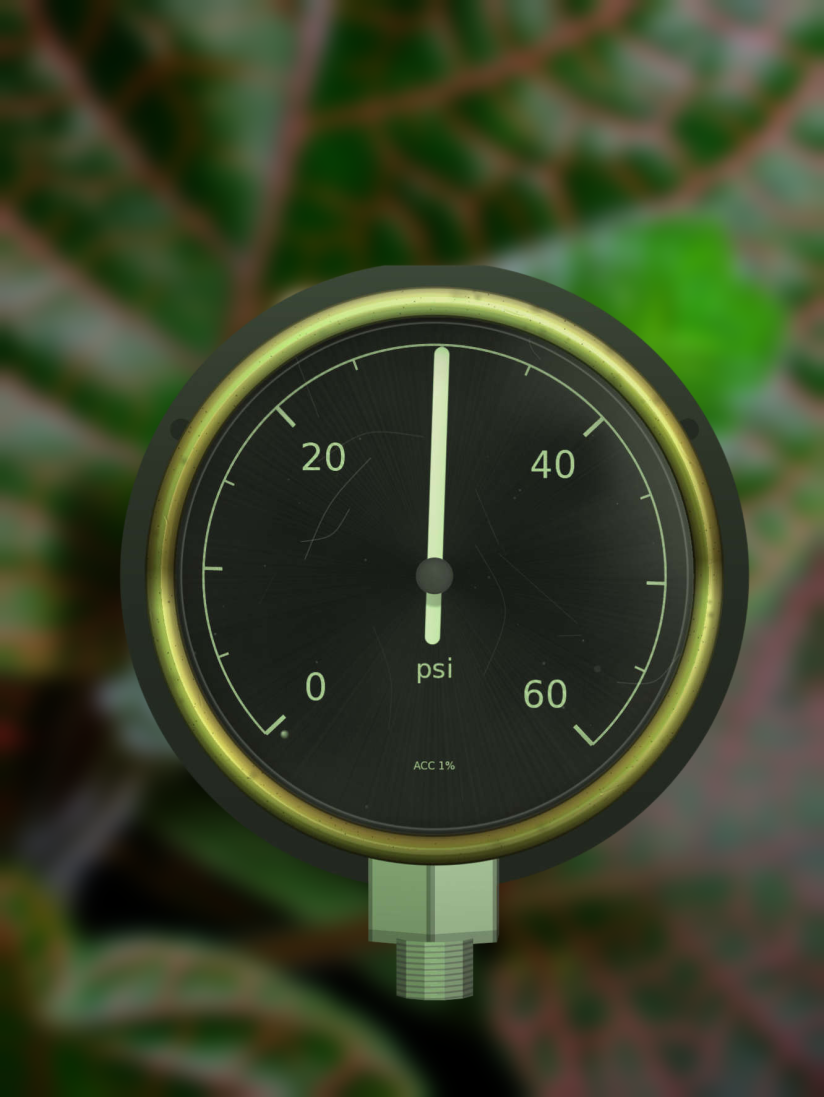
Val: 30,psi
